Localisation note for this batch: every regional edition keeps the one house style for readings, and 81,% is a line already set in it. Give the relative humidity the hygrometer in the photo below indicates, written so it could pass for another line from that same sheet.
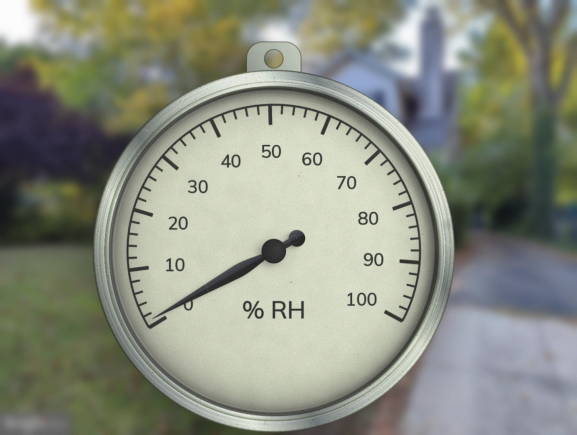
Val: 1,%
